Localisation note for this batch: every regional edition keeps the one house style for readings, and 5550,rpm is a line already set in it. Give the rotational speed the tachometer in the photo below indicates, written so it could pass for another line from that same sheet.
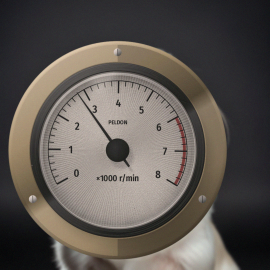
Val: 2800,rpm
